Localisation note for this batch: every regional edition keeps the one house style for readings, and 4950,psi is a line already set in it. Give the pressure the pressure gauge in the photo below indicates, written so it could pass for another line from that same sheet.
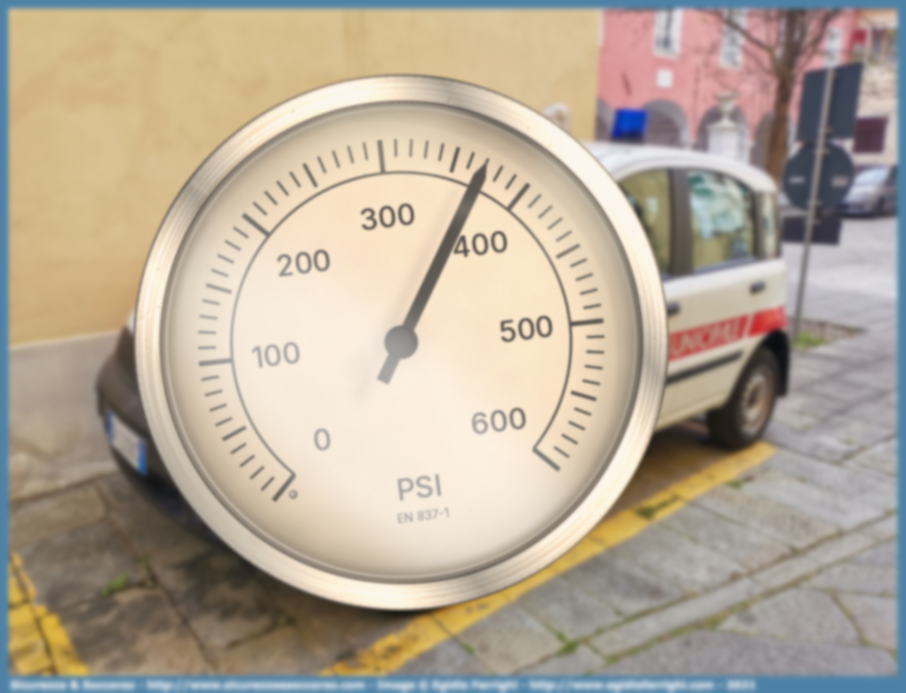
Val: 370,psi
